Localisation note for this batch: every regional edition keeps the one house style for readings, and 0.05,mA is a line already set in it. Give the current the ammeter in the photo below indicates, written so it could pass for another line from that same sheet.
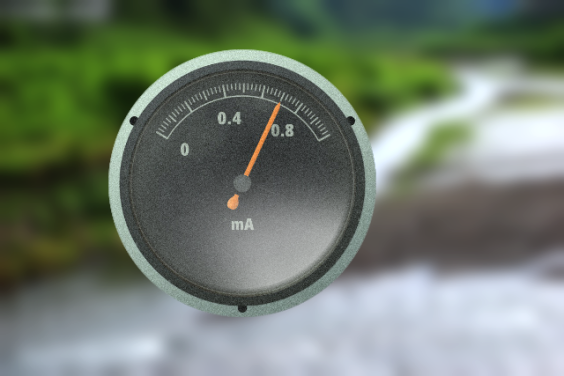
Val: 0.7,mA
